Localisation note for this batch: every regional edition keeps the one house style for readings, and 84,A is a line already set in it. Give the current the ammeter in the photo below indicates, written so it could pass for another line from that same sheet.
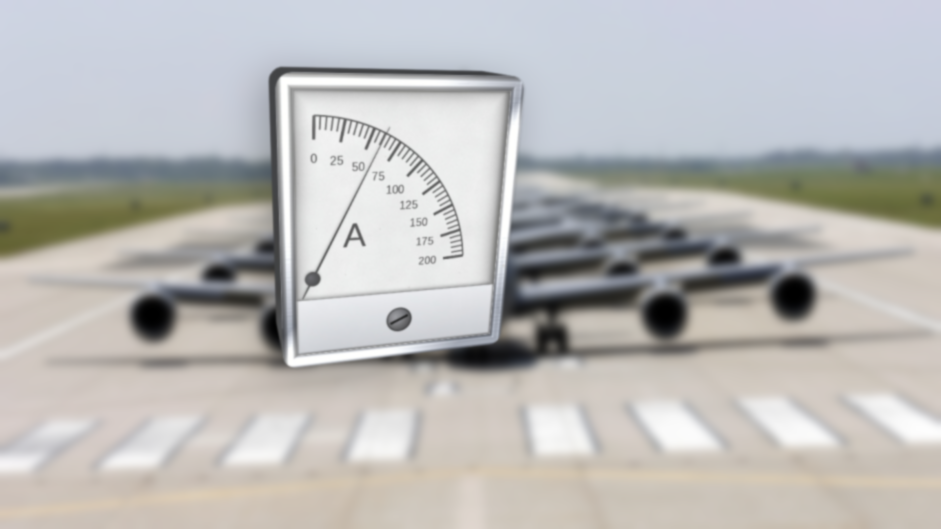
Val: 60,A
